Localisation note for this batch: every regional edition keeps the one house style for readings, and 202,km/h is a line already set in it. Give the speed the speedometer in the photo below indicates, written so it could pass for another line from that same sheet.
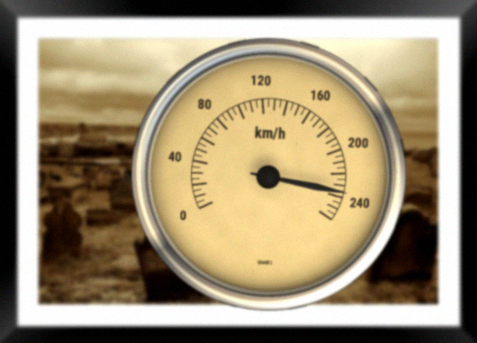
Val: 235,km/h
